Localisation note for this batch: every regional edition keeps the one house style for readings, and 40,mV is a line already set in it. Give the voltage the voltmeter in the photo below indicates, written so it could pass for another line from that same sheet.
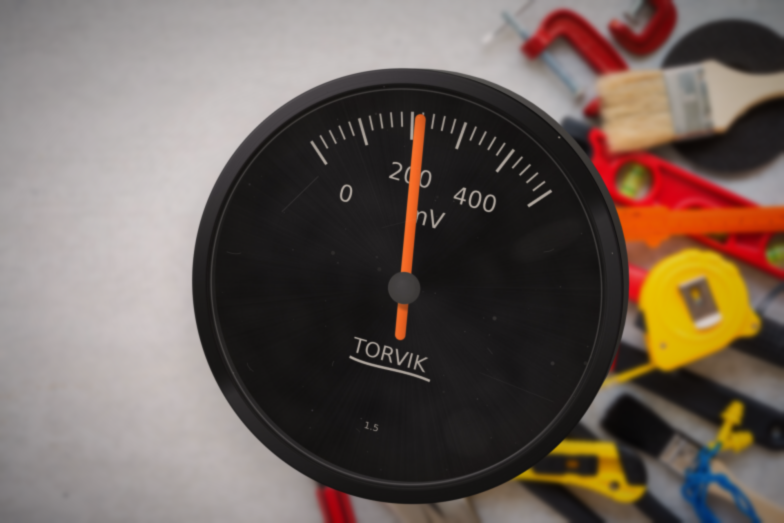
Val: 220,mV
